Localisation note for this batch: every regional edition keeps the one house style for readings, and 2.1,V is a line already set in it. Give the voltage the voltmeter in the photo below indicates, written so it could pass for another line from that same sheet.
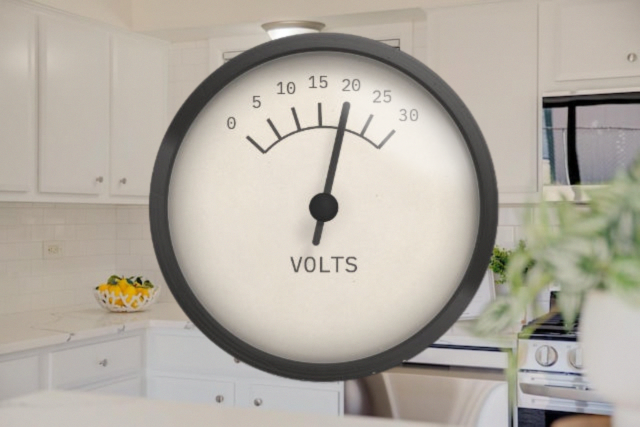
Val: 20,V
